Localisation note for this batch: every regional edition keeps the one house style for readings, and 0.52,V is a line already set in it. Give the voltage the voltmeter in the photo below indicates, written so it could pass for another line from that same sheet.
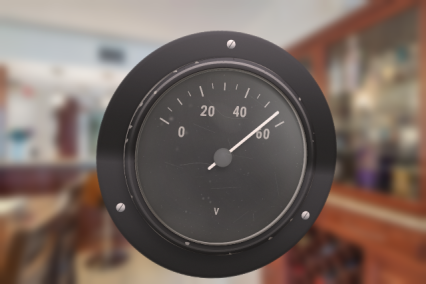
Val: 55,V
